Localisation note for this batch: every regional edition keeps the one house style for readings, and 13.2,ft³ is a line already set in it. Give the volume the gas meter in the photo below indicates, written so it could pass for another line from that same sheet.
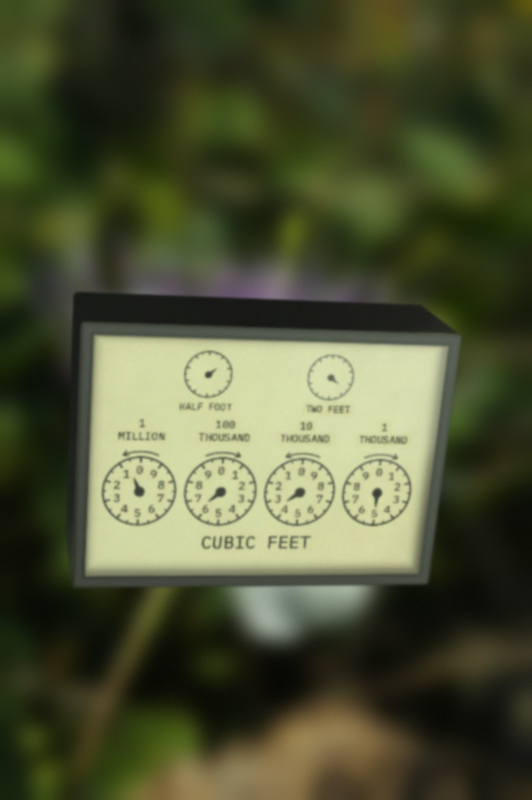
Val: 63500,ft³
